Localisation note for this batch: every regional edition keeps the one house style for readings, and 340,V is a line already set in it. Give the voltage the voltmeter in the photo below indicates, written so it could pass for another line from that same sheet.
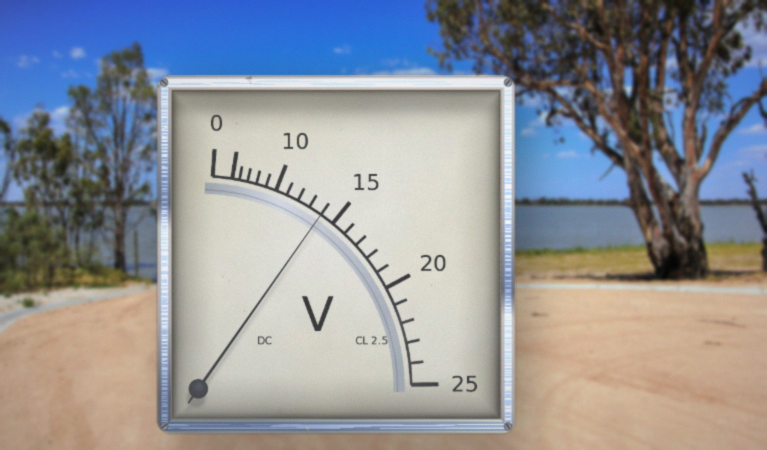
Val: 14,V
